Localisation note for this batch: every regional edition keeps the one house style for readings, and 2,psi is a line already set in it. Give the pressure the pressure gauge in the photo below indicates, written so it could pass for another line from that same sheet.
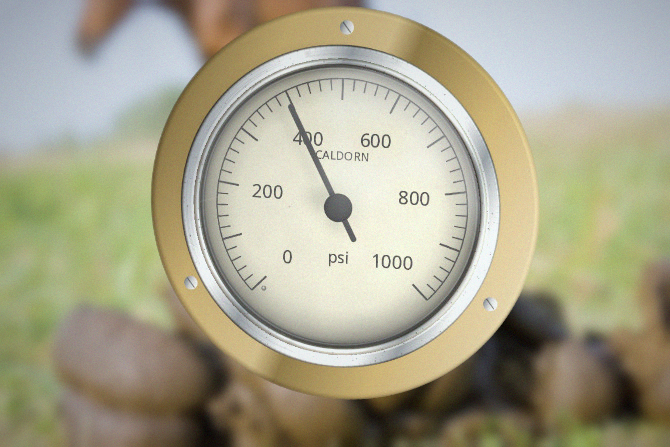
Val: 400,psi
